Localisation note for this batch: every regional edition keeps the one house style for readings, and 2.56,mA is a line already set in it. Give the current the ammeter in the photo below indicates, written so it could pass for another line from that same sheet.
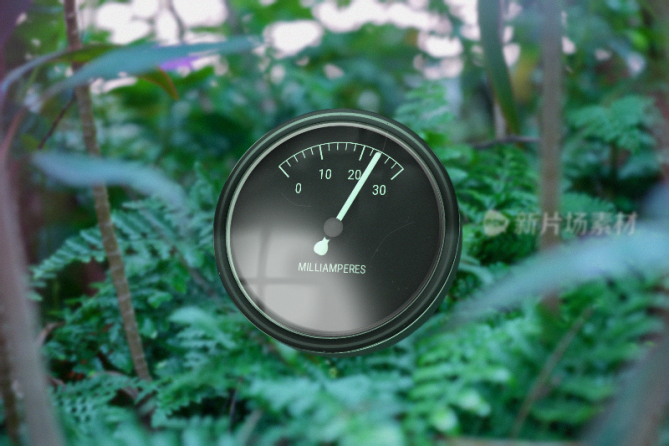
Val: 24,mA
